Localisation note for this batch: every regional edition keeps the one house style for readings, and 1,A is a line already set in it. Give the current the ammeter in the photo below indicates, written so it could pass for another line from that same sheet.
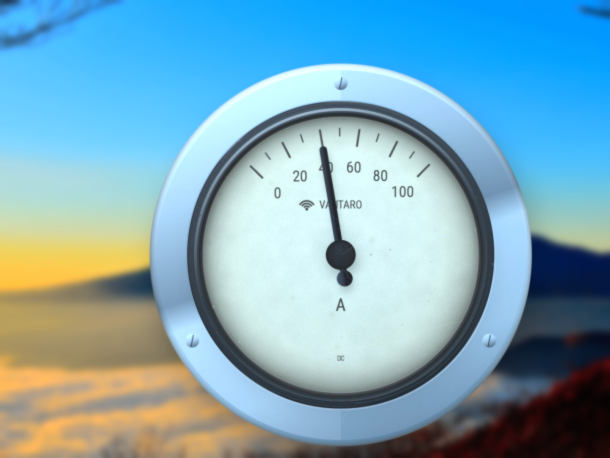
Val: 40,A
